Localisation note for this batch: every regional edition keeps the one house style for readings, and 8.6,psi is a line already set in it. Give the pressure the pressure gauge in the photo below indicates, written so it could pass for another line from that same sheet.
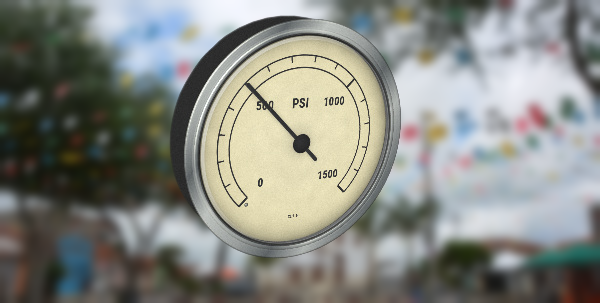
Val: 500,psi
